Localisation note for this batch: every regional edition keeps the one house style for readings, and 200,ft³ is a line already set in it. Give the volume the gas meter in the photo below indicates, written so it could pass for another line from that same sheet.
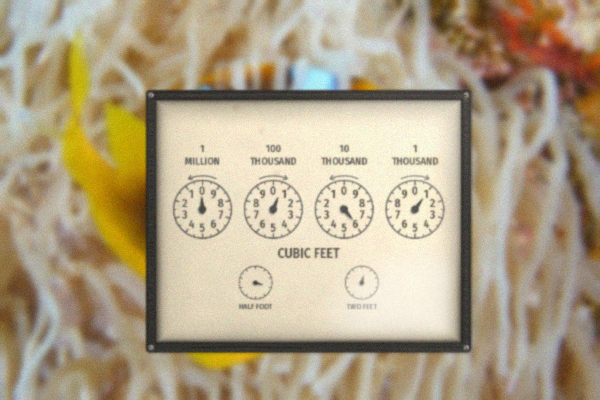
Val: 6100,ft³
